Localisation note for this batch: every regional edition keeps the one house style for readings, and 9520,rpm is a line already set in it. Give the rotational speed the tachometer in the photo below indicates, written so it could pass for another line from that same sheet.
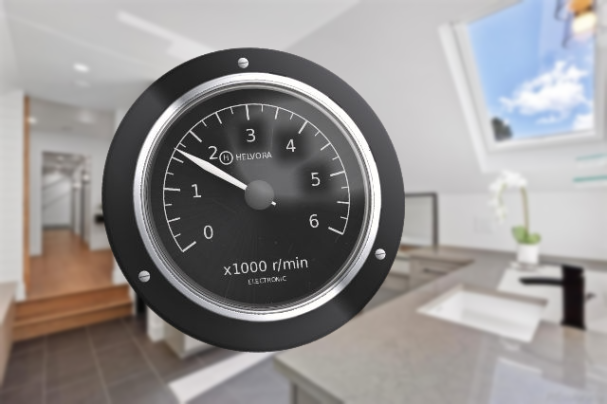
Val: 1625,rpm
